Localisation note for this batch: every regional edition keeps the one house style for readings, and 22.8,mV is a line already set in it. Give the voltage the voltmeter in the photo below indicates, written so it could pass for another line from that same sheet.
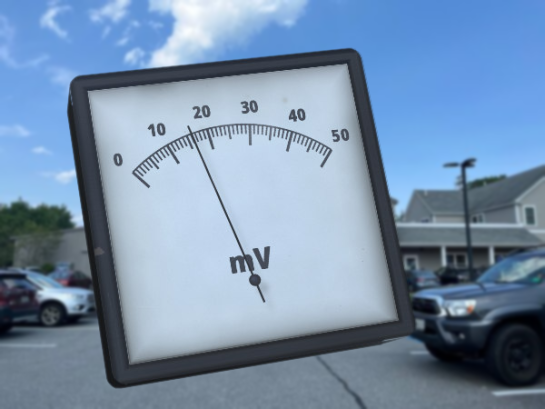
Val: 16,mV
